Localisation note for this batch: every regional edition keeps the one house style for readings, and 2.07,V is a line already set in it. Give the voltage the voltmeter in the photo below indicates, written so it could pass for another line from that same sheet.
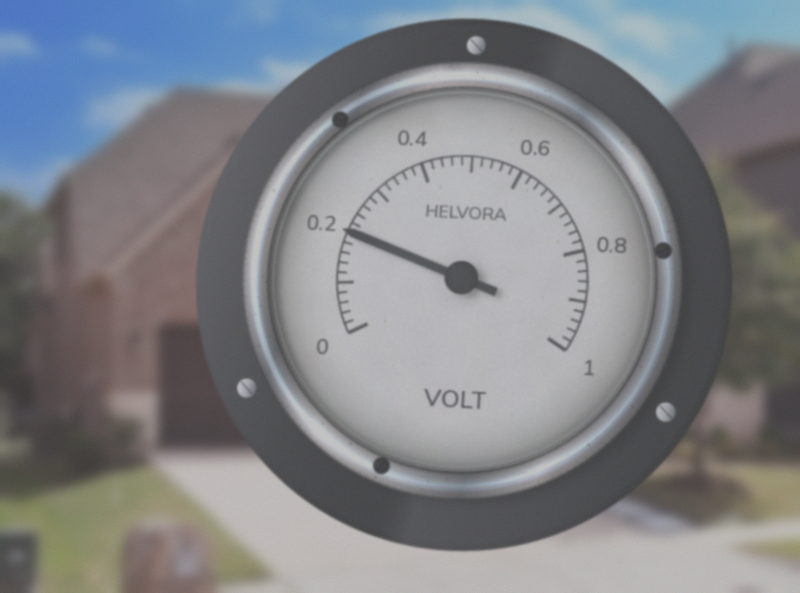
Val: 0.2,V
